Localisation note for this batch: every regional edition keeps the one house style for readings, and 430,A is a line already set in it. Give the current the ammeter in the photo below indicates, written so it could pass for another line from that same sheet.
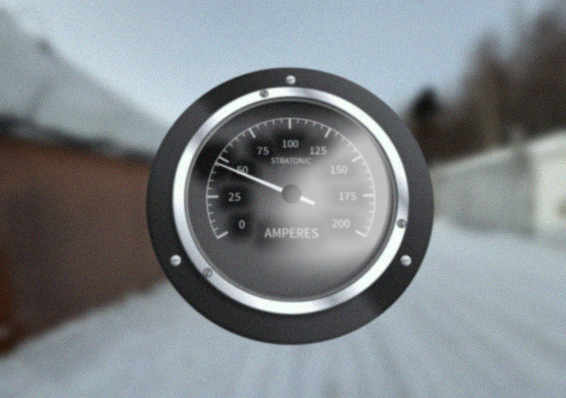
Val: 45,A
